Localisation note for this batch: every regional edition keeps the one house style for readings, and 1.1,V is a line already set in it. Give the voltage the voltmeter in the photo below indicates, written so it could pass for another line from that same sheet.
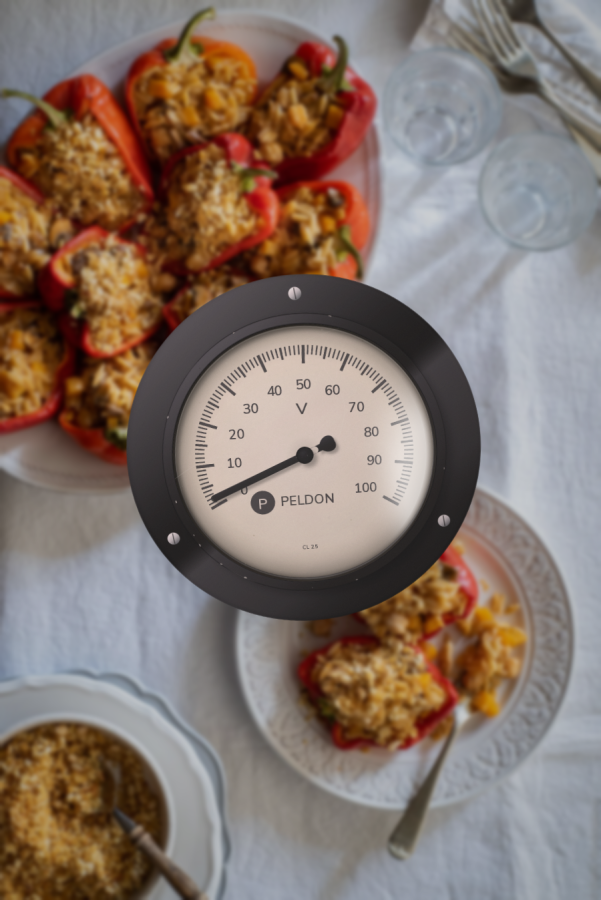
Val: 2,V
